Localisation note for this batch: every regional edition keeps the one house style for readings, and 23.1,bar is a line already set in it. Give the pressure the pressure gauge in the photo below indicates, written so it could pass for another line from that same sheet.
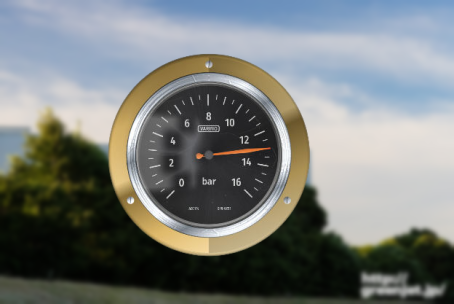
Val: 13,bar
